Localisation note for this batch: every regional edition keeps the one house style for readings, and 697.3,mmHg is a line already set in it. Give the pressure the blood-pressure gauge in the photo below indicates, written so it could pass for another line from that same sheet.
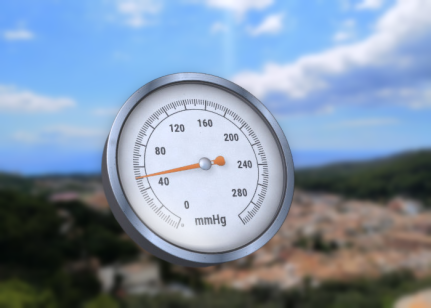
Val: 50,mmHg
